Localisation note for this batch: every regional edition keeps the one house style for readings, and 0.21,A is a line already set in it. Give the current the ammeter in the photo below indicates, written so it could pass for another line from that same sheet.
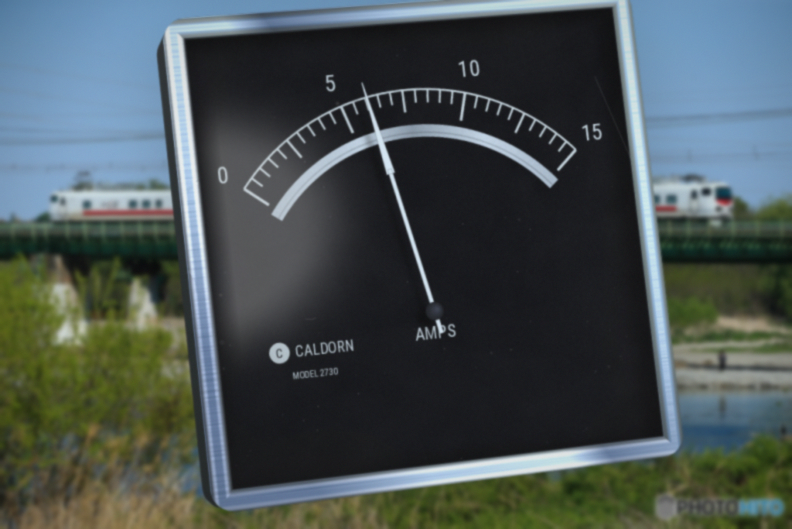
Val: 6,A
